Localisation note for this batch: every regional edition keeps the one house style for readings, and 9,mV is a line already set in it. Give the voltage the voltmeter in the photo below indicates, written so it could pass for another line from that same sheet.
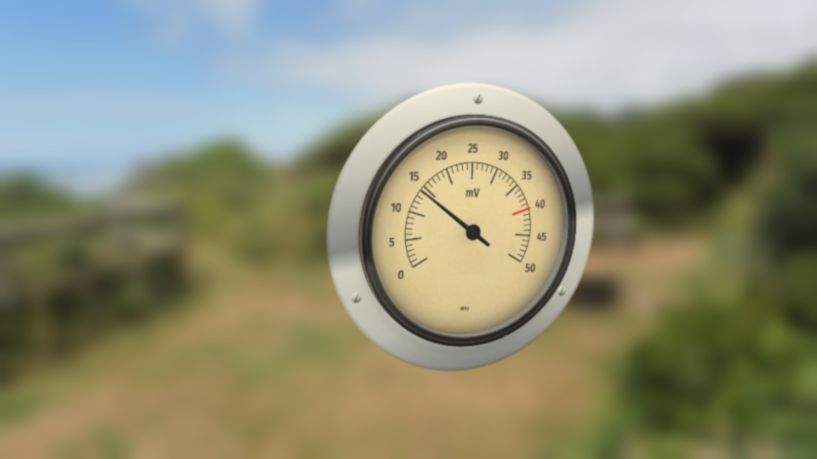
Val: 14,mV
